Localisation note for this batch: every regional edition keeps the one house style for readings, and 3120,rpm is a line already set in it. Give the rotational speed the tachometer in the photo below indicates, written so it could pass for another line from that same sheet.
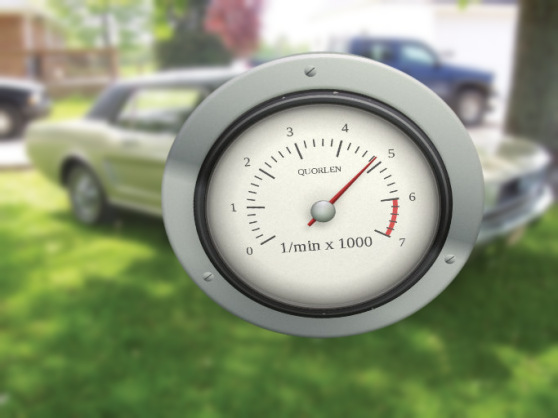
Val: 4800,rpm
